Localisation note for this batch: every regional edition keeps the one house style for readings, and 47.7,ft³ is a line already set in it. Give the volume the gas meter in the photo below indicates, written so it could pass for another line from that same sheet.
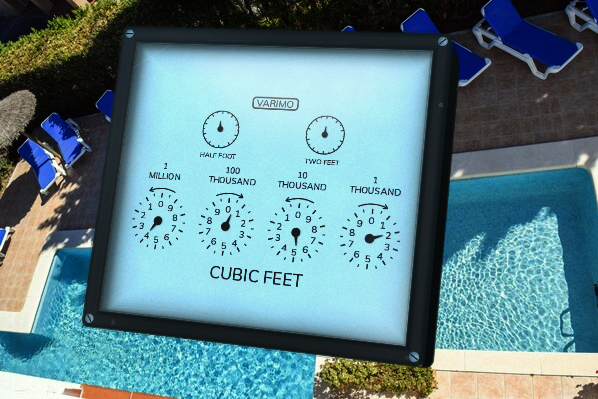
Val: 405200,ft³
